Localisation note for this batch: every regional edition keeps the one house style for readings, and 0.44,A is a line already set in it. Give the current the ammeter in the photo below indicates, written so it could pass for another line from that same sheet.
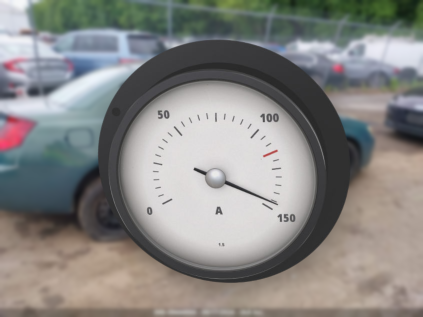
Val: 145,A
